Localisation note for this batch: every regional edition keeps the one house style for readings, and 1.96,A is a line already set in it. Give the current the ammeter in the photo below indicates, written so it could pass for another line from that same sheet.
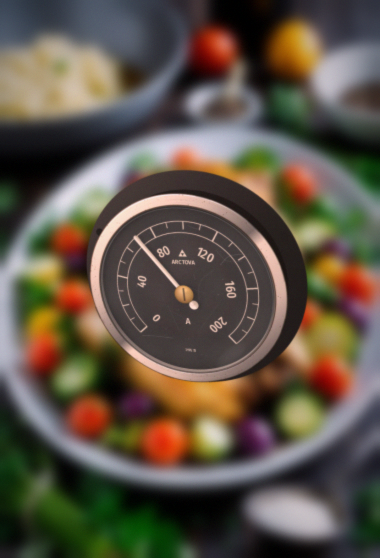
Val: 70,A
